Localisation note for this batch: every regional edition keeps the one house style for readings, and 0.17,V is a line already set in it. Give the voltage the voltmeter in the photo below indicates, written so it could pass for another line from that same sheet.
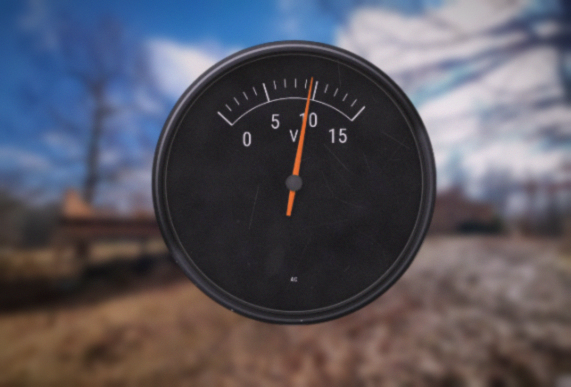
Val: 9.5,V
